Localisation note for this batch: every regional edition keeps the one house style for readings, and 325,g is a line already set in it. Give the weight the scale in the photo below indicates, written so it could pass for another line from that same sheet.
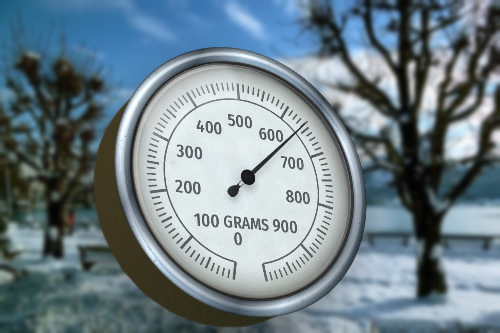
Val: 640,g
